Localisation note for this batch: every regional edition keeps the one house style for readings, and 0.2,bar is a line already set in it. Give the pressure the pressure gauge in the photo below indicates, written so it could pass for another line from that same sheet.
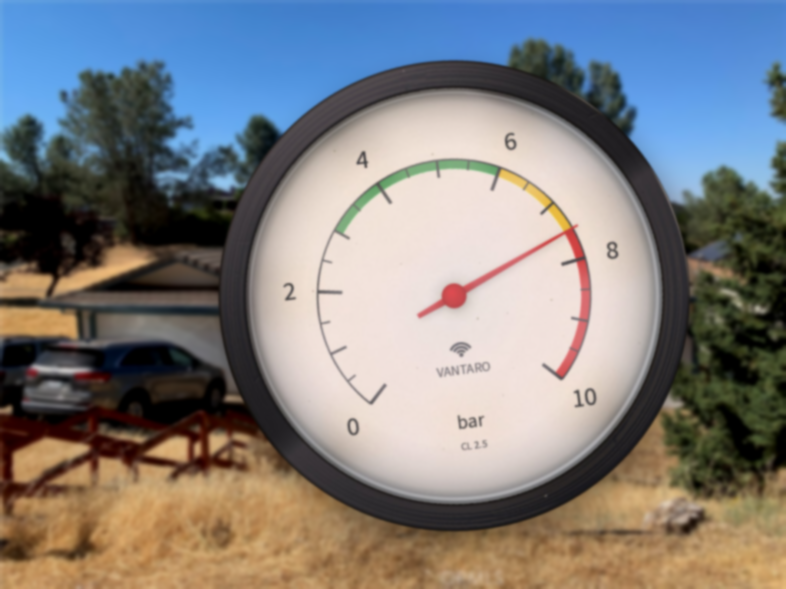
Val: 7.5,bar
